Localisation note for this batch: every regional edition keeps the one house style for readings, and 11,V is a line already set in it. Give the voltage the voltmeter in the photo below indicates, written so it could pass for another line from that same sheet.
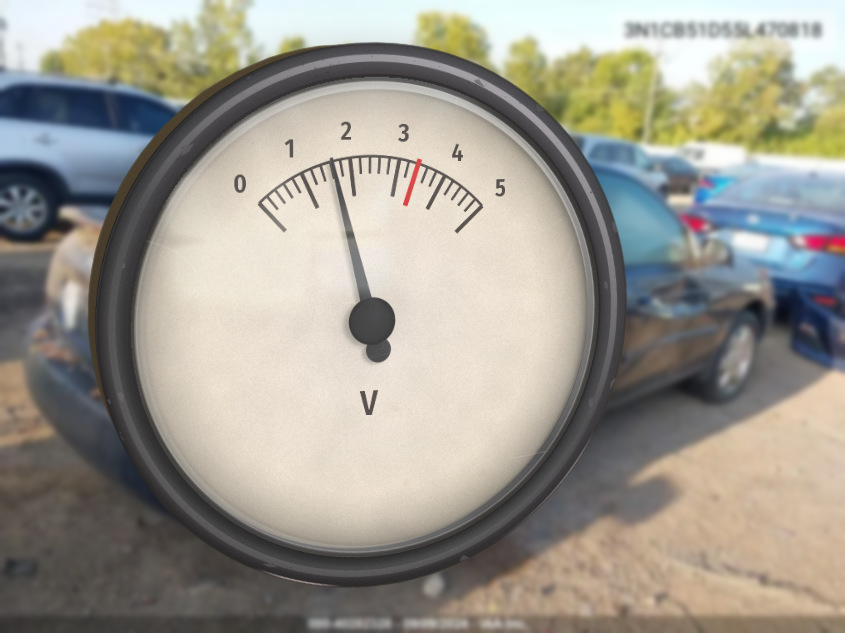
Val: 1.6,V
